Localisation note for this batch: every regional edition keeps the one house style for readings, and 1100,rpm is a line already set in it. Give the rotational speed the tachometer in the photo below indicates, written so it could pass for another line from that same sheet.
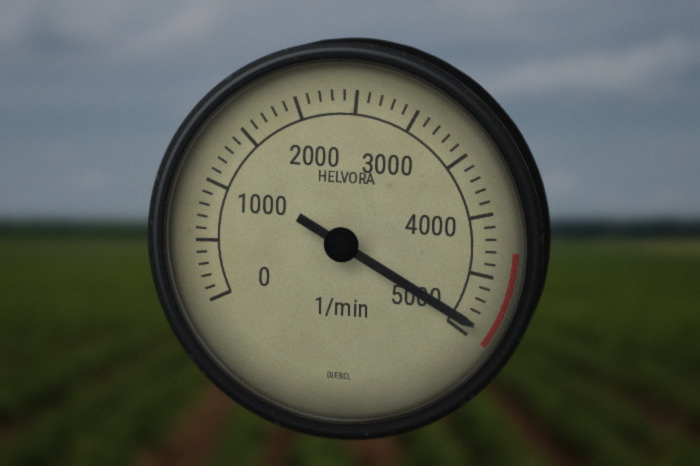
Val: 4900,rpm
